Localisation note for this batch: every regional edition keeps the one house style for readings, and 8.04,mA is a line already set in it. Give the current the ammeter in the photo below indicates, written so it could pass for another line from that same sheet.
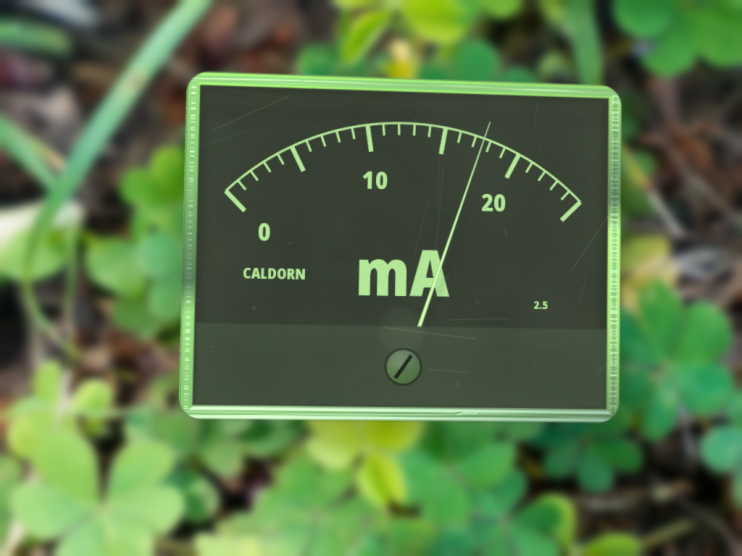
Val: 17.5,mA
